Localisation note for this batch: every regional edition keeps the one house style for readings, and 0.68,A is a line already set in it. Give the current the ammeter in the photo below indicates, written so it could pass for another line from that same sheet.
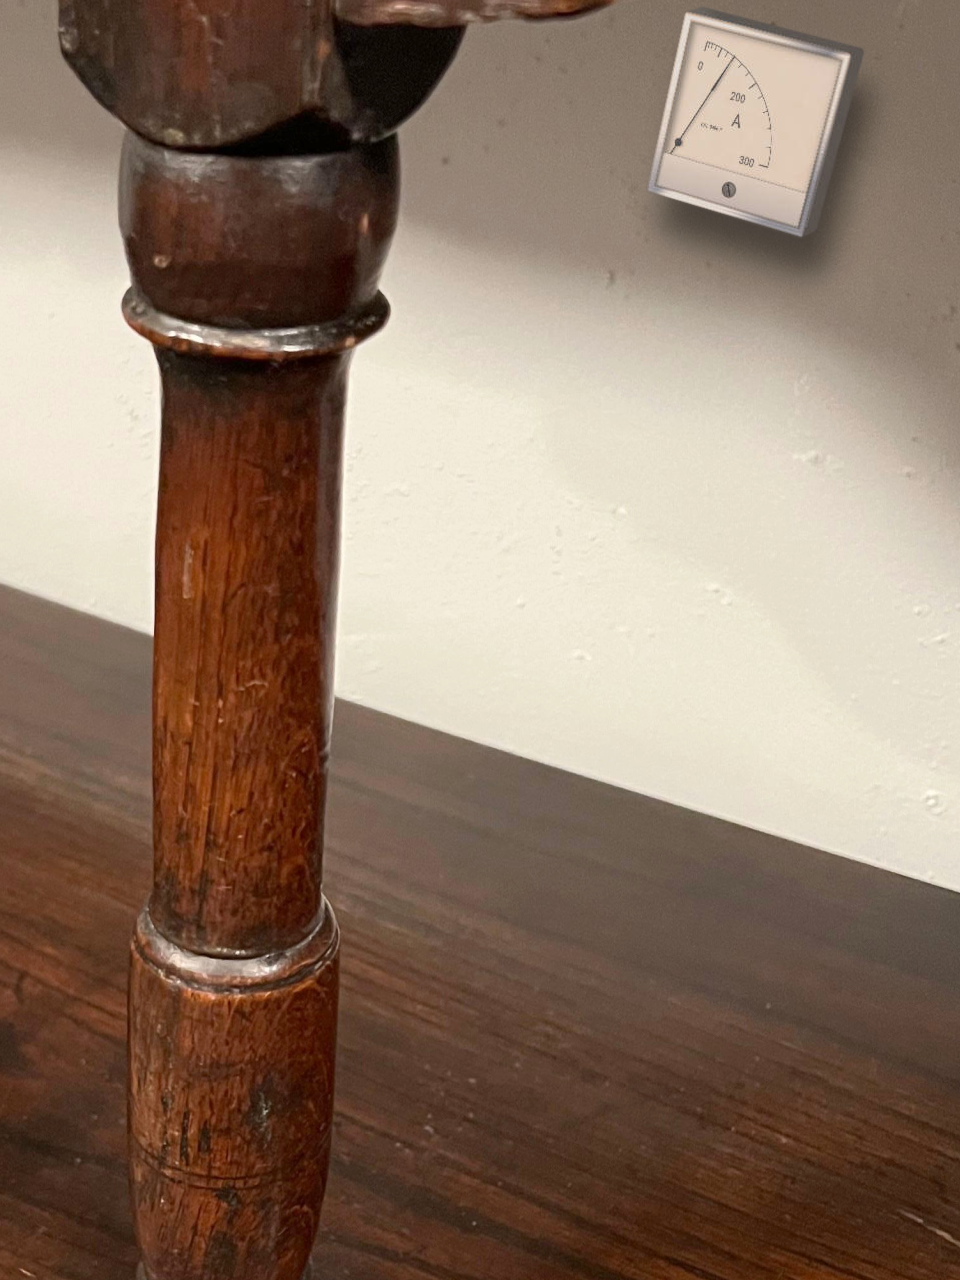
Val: 140,A
